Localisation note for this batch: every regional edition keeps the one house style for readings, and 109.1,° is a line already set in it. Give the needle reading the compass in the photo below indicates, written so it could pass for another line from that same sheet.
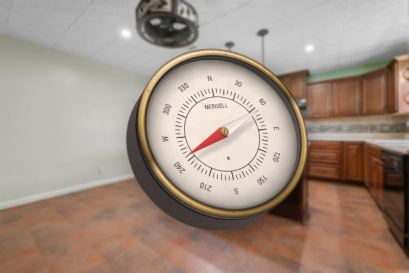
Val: 245,°
